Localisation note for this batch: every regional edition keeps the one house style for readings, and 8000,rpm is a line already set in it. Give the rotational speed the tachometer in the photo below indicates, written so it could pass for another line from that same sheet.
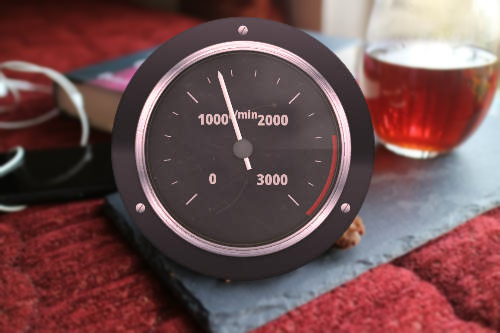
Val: 1300,rpm
